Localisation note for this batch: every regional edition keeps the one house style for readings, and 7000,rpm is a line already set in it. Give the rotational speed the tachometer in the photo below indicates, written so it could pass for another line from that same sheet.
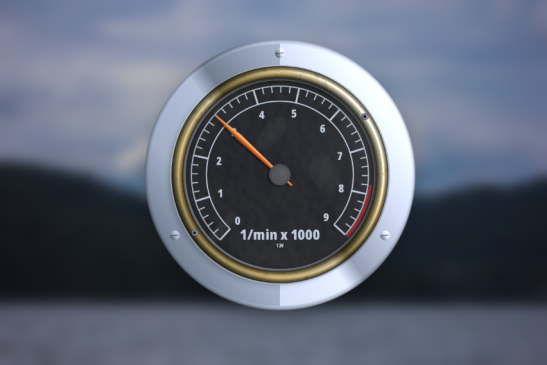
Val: 3000,rpm
